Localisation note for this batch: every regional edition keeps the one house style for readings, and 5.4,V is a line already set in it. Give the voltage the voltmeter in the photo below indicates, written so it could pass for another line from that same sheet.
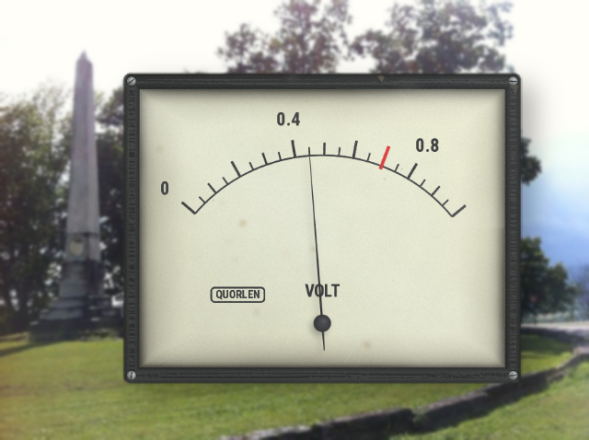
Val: 0.45,V
